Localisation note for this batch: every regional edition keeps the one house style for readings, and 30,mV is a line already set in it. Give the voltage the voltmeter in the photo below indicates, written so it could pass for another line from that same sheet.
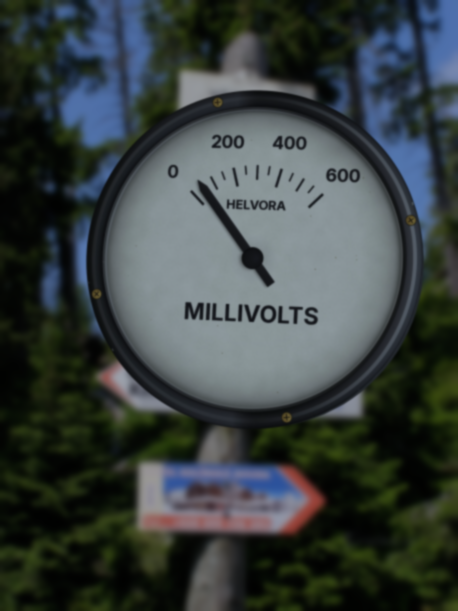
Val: 50,mV
